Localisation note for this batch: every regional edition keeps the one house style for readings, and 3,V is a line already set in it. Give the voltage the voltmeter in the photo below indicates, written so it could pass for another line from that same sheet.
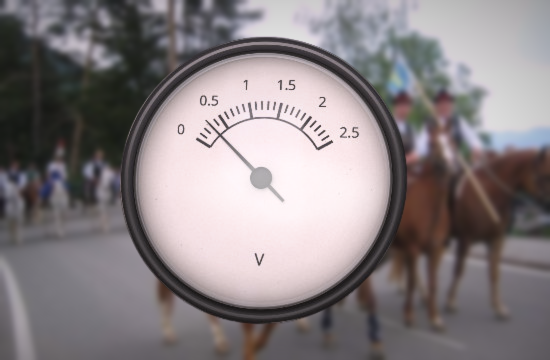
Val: 0.3,V
